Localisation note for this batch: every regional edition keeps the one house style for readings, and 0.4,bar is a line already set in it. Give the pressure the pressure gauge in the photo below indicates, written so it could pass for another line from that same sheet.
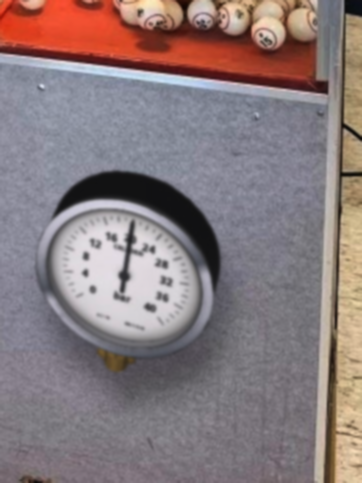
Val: 20,bar
